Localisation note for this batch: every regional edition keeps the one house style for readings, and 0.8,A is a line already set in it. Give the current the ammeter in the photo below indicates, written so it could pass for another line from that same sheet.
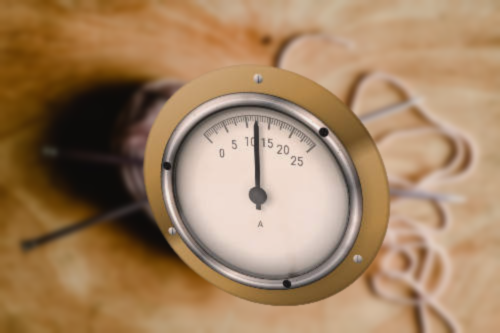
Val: 12.5,A
